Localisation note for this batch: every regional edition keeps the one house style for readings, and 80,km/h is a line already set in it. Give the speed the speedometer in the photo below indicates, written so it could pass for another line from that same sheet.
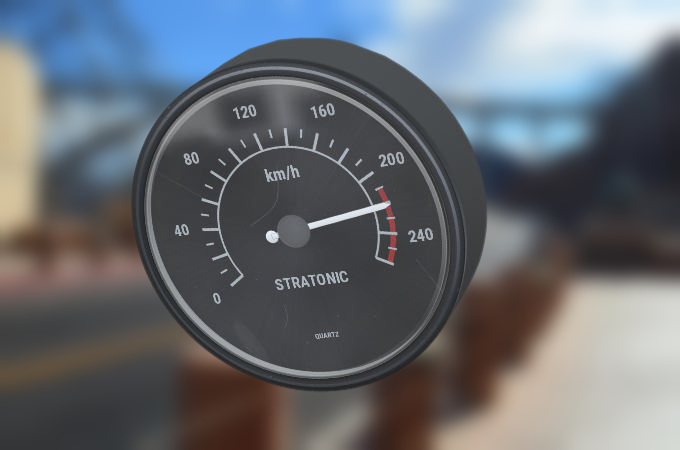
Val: 220,km/h
